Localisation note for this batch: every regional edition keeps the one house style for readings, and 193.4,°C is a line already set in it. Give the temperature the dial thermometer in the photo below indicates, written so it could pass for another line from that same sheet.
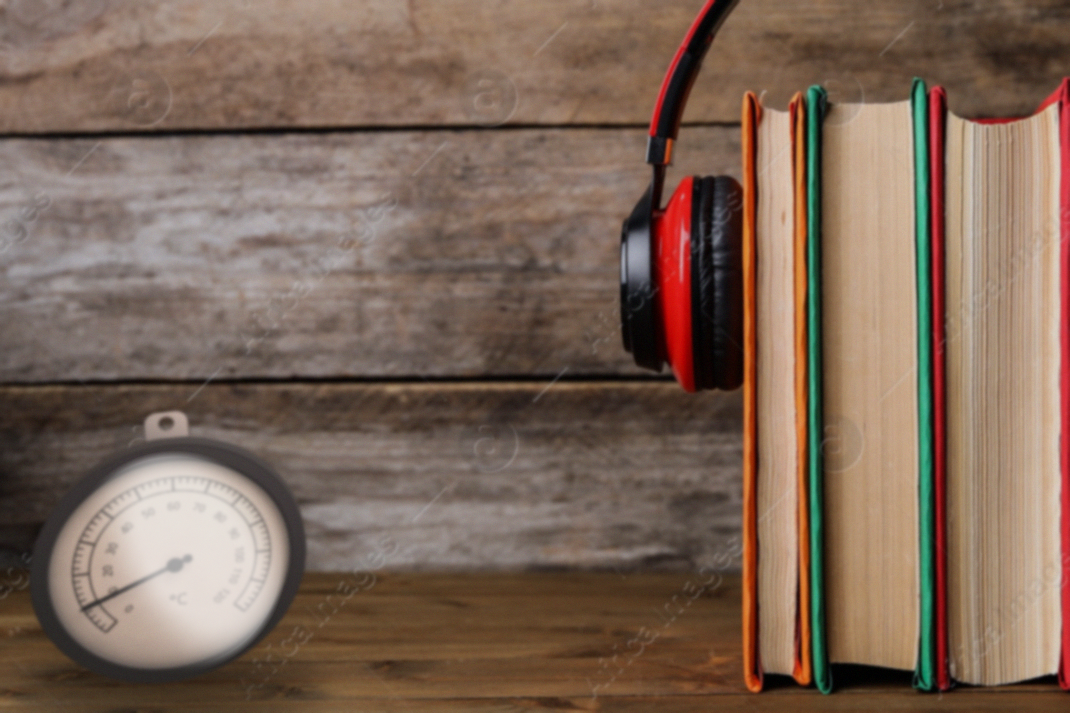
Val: 10,°C
